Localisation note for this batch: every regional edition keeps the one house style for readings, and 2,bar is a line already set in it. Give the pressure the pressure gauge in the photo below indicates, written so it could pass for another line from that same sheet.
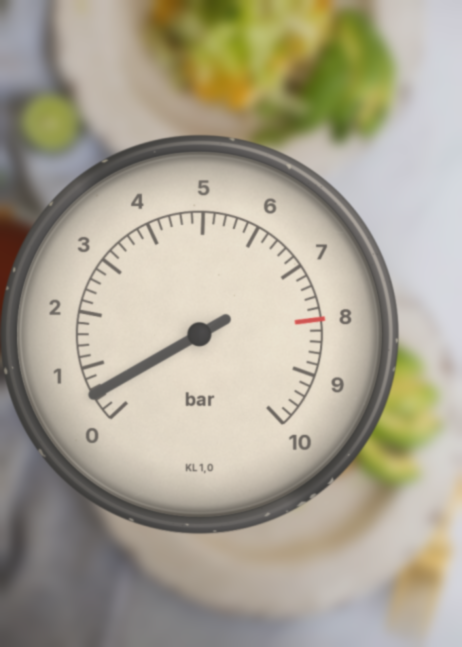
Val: 0.5,bar
